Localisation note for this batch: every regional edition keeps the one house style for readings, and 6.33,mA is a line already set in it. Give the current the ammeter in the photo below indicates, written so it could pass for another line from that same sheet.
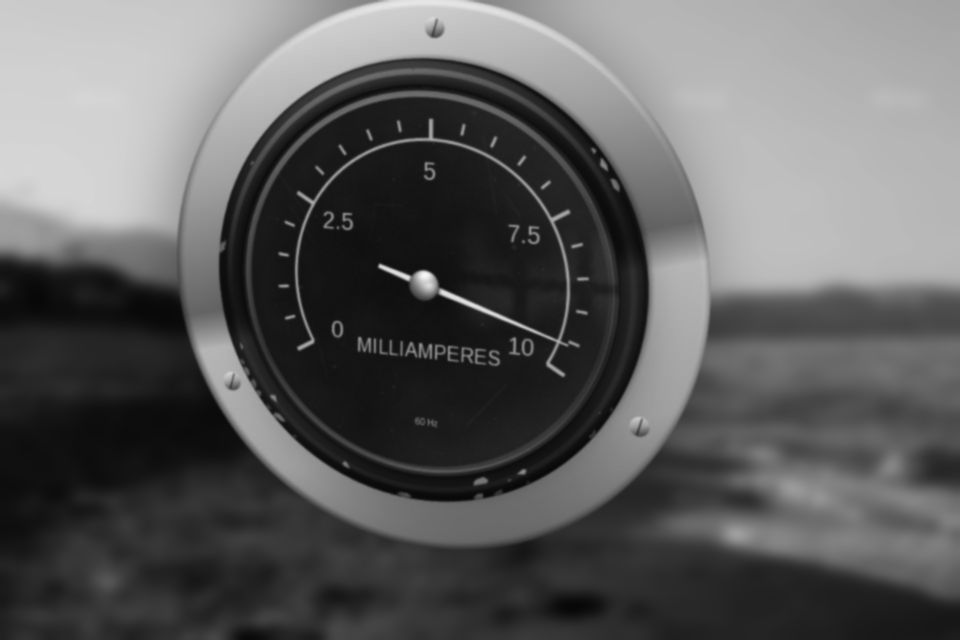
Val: 9.5,mA
